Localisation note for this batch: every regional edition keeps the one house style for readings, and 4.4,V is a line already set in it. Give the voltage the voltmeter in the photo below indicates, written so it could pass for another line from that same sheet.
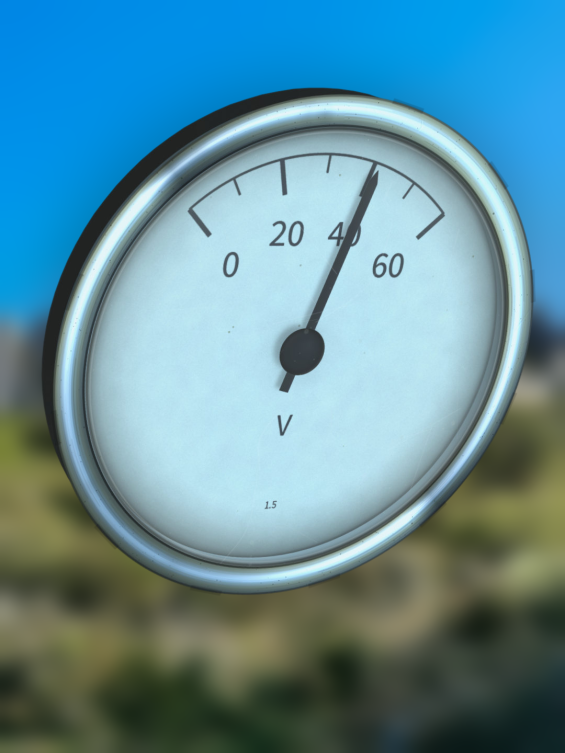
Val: 40,V
